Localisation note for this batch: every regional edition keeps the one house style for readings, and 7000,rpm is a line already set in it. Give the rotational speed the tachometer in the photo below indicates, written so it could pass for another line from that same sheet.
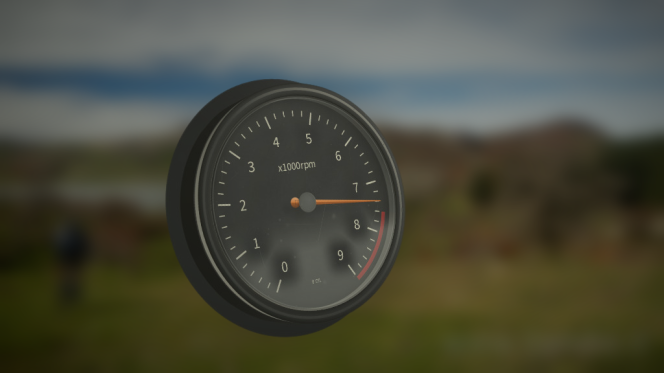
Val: 7400,rpm
